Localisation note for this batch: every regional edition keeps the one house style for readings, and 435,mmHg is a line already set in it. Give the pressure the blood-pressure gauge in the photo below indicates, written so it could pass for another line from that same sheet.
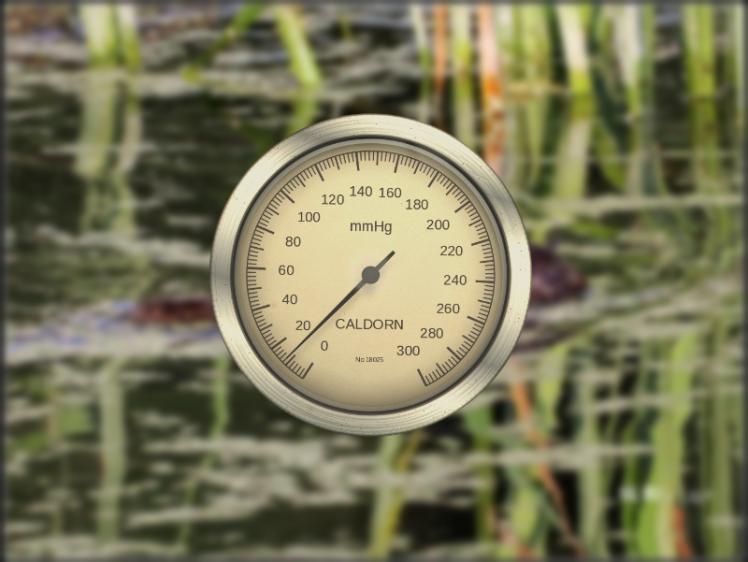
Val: 12,mmHg
